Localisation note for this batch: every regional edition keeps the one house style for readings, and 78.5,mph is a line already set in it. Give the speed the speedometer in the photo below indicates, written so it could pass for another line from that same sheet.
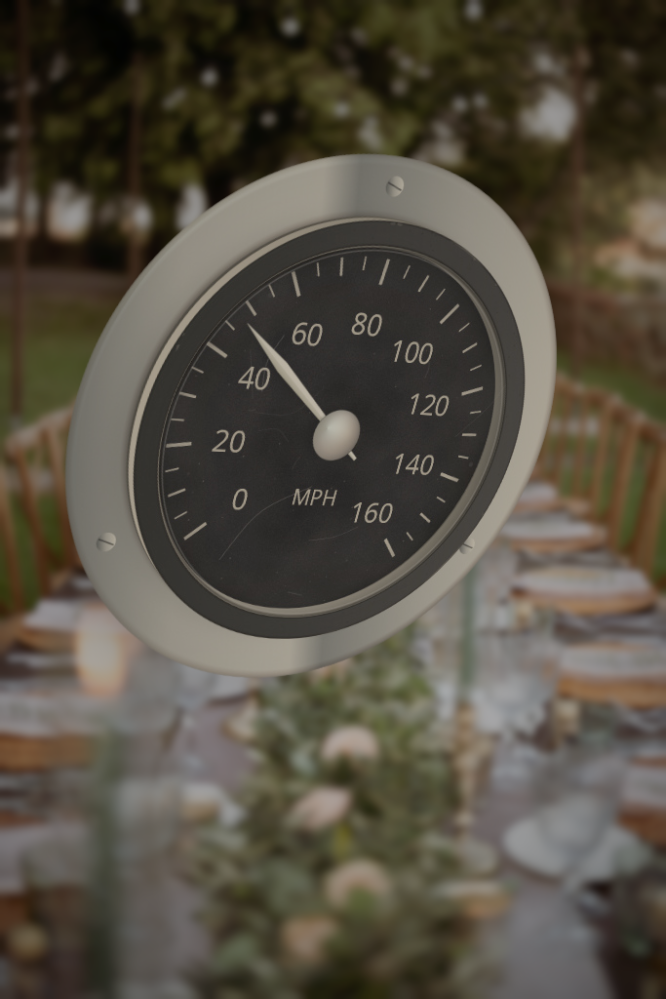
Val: 47.5,mph
